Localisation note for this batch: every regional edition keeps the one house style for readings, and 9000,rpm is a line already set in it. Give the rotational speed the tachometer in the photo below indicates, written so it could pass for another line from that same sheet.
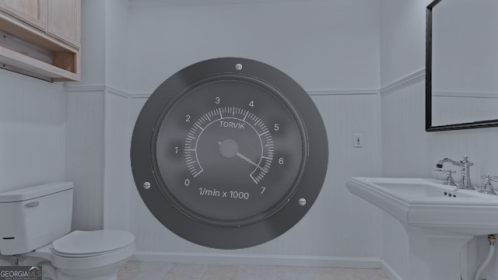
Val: 6500,rpm
